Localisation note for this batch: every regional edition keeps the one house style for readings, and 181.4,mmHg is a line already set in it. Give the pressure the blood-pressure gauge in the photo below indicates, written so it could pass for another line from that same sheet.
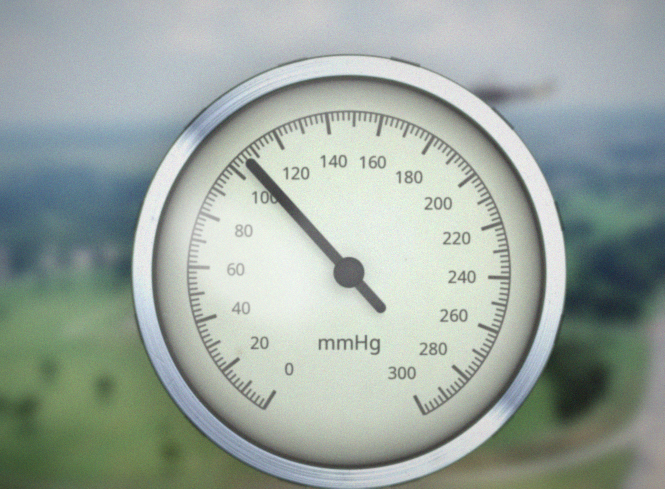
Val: 106,mmHg
